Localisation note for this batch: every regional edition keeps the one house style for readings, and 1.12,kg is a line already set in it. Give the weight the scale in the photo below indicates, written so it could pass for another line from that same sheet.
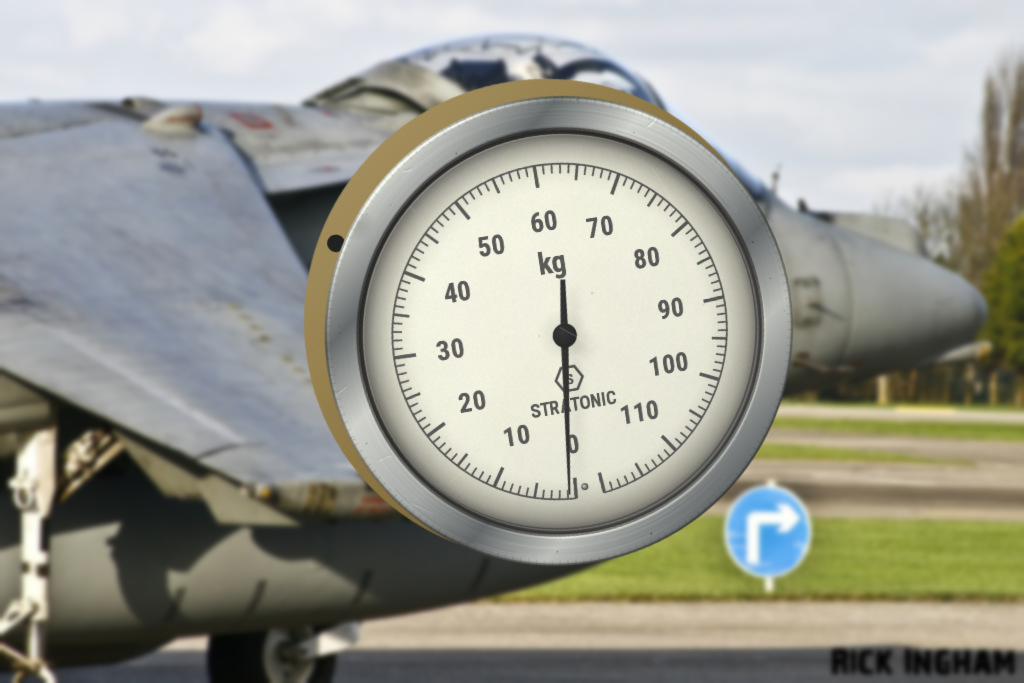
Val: 1,kg
